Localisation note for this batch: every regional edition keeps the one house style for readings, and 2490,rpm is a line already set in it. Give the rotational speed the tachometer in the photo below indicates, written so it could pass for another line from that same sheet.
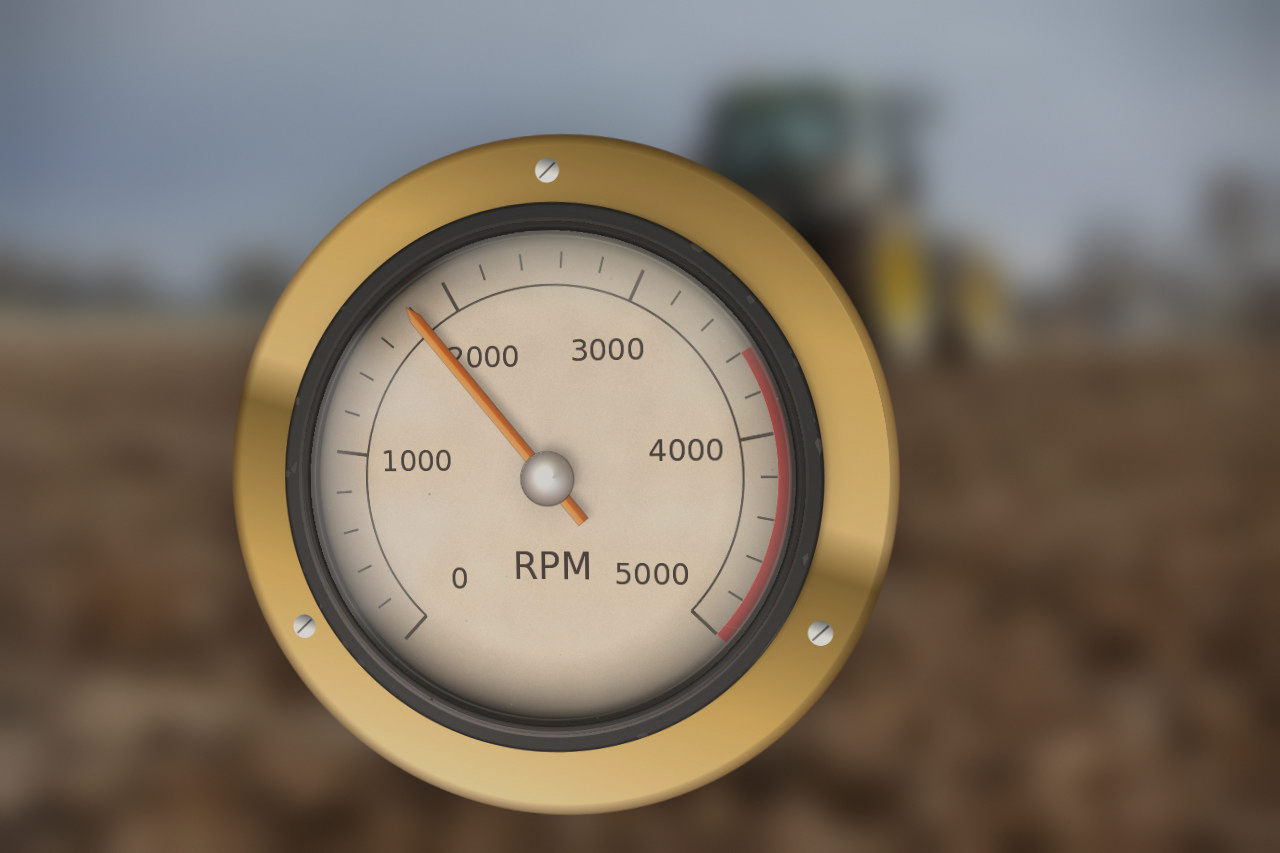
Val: 1800,rpm
